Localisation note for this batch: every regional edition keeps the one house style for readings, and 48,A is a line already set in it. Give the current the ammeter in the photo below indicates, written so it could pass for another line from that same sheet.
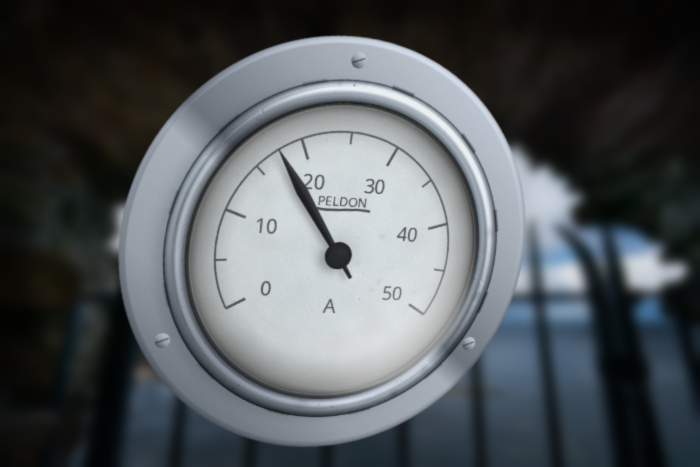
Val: 17.5,A
